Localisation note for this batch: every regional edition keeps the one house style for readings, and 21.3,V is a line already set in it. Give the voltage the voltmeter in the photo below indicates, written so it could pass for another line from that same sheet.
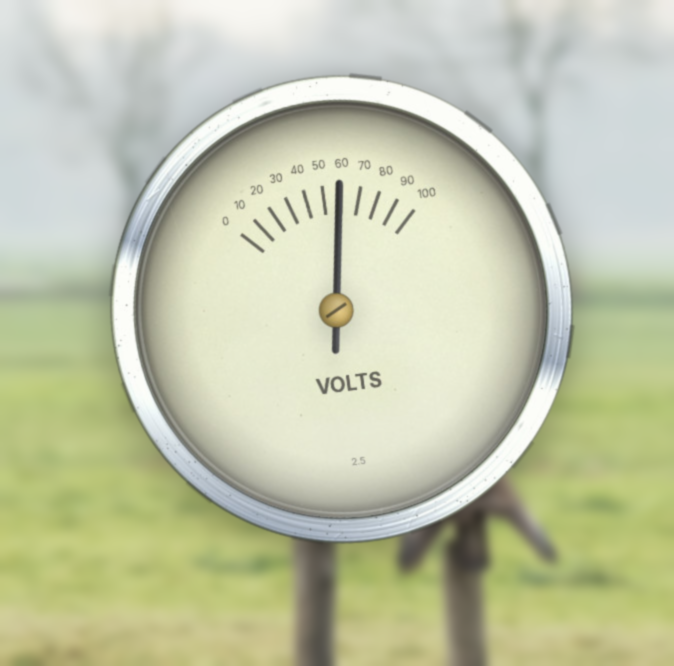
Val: 60,V
